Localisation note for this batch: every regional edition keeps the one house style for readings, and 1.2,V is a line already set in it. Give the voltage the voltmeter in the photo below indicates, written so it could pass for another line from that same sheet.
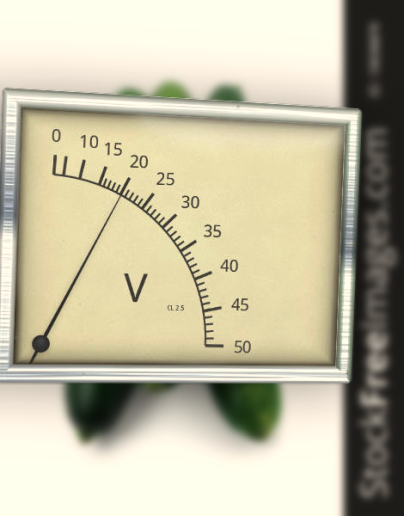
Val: 20,V
